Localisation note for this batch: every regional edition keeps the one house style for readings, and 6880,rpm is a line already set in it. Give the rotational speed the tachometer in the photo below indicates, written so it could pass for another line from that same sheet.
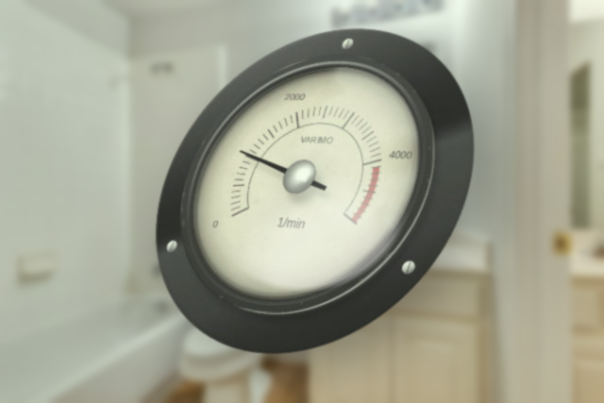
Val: 1000,rpm
